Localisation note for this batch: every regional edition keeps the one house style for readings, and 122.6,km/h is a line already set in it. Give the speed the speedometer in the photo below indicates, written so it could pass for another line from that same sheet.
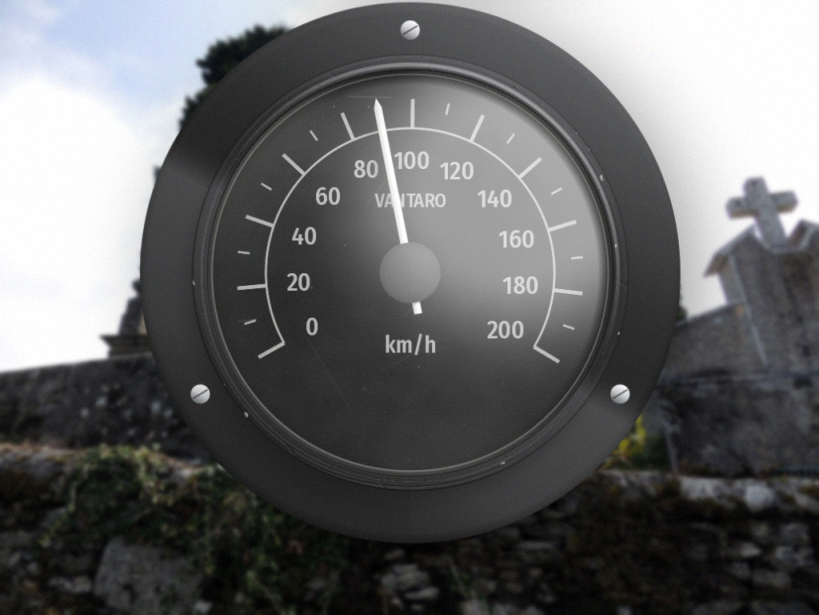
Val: 90,km/h
